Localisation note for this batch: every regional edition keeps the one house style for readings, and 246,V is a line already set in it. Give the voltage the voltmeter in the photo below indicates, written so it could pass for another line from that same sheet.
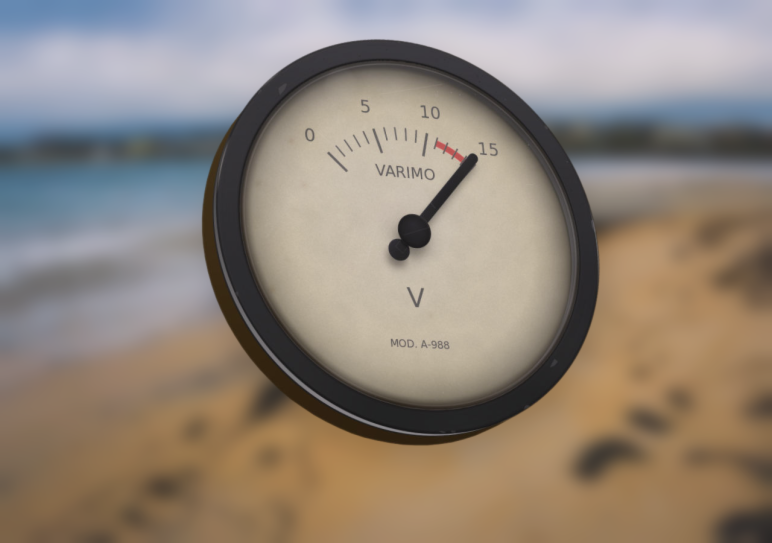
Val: 14.5,V
